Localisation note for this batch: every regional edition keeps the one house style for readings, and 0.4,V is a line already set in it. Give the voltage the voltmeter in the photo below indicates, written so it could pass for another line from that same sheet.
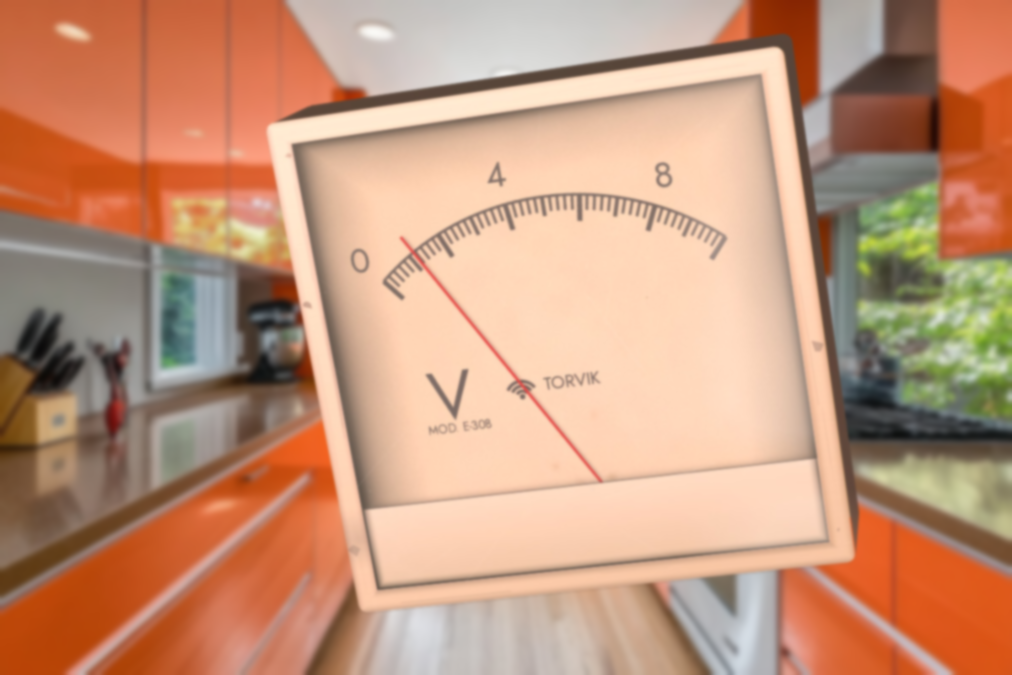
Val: 1.2,V
